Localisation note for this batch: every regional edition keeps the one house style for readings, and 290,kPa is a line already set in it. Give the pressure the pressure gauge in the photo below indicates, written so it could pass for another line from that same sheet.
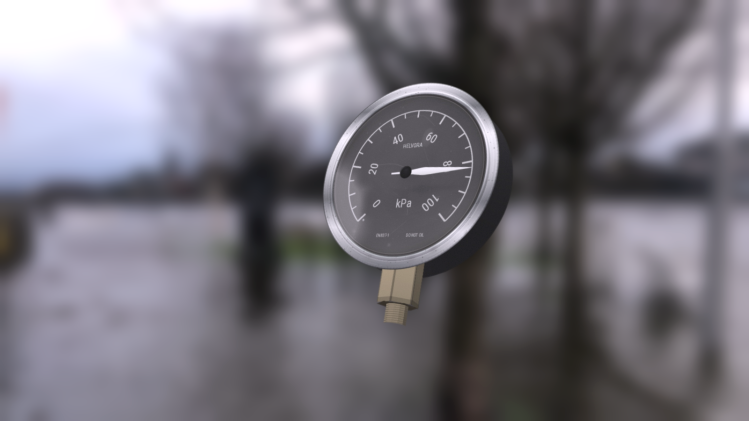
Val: 82.5,kPa
